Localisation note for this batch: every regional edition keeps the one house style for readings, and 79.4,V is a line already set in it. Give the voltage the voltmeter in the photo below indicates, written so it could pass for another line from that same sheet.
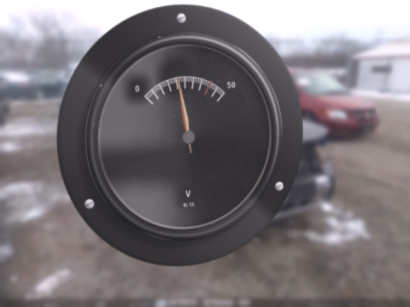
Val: 20,V
